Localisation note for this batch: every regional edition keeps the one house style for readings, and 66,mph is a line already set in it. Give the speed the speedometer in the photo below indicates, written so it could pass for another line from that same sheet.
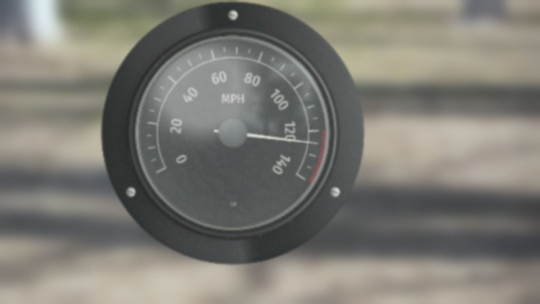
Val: 125,mph
